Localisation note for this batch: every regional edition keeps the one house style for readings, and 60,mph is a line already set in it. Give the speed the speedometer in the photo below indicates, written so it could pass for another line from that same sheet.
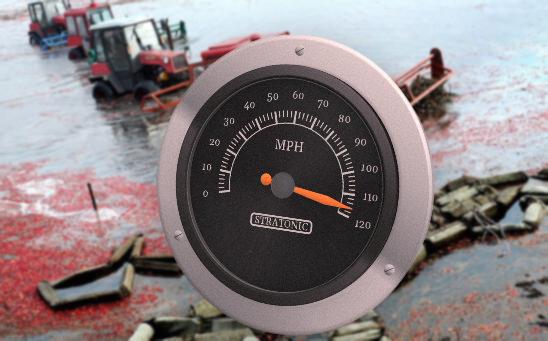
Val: 116,mph
